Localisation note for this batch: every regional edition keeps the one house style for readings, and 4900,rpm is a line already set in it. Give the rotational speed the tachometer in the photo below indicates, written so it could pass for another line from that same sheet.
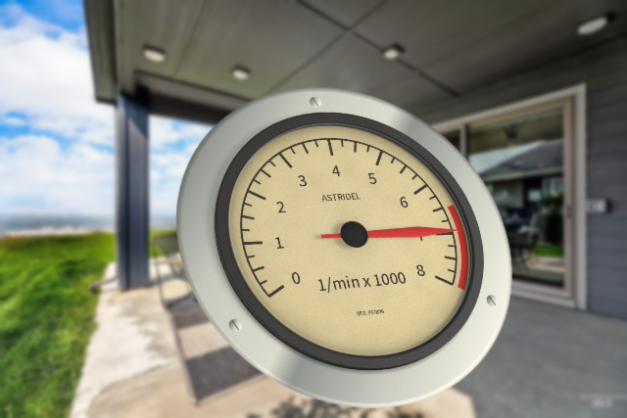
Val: 7000,rpm
